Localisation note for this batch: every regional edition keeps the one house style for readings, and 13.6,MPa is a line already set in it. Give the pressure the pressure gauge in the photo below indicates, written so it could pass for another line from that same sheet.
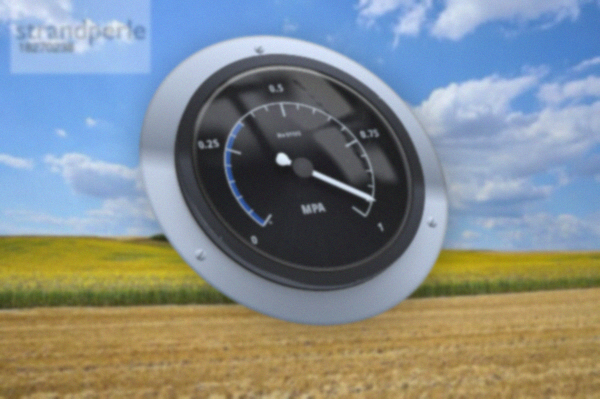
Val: 0.95,MPa
